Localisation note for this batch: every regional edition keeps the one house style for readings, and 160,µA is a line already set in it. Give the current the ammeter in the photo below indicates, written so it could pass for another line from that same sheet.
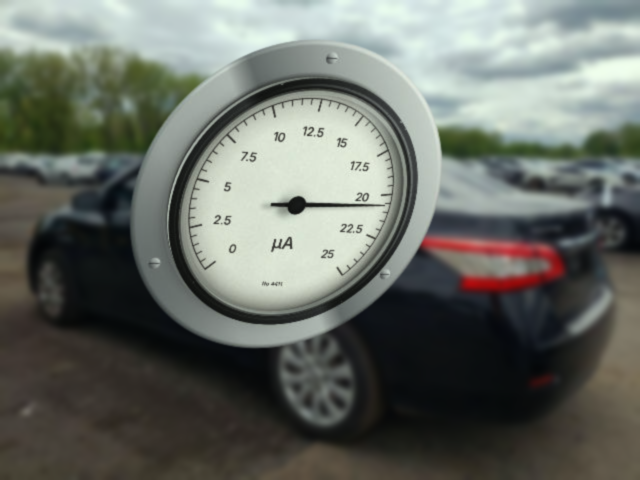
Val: 20.5,µA
